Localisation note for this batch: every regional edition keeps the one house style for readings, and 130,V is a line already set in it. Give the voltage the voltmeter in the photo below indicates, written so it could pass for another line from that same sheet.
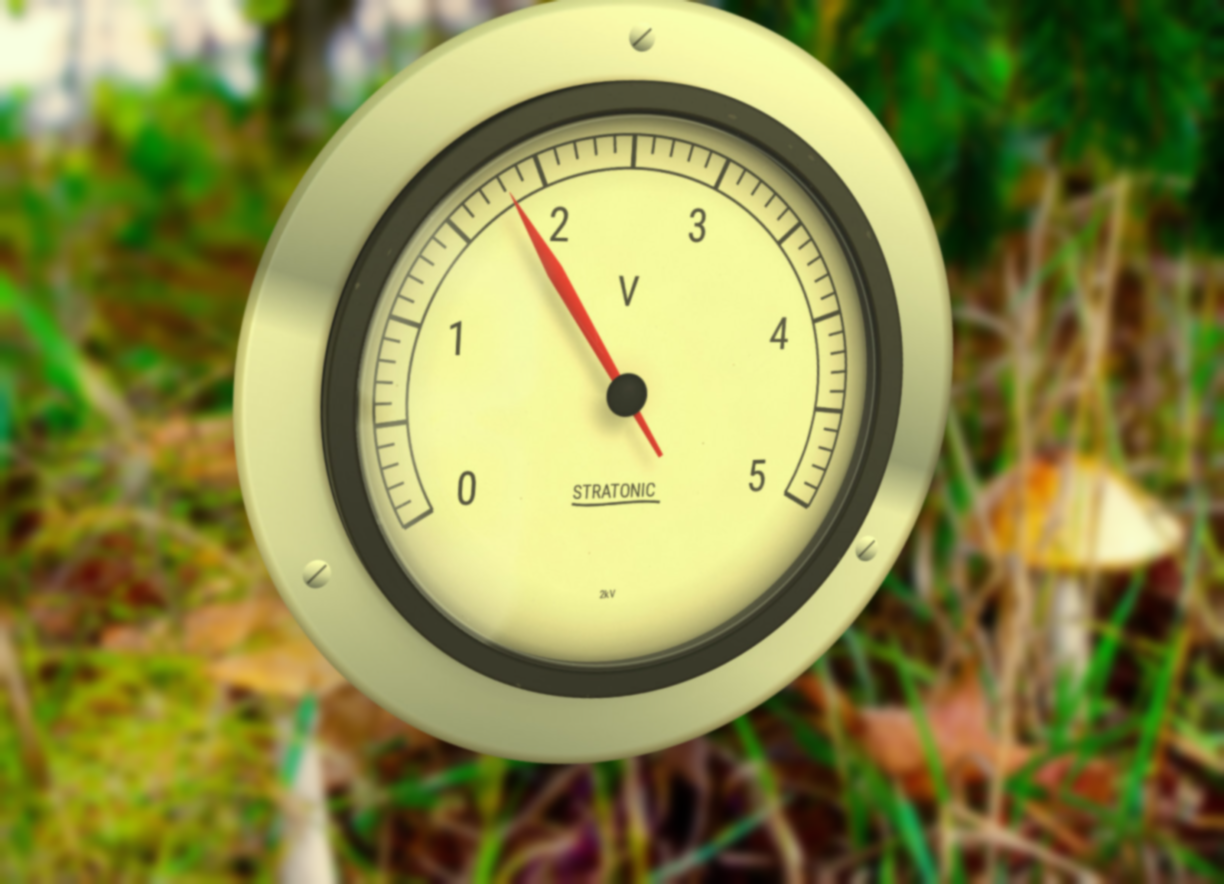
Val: 1.8,V
